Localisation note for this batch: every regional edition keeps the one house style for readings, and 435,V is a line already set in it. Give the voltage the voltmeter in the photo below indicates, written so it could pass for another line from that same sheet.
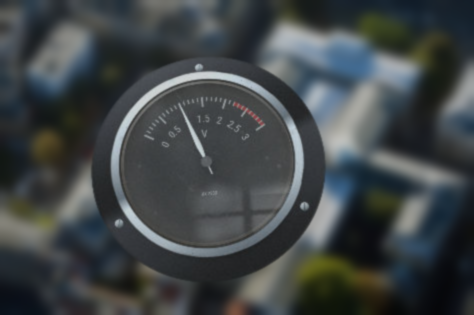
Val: 1,V
